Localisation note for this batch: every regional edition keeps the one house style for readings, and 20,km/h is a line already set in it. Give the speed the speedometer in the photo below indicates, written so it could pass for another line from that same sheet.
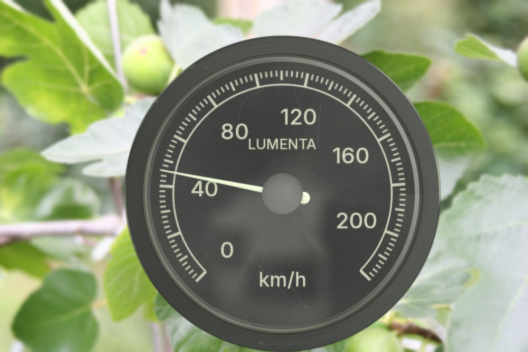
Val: 46,km/h
